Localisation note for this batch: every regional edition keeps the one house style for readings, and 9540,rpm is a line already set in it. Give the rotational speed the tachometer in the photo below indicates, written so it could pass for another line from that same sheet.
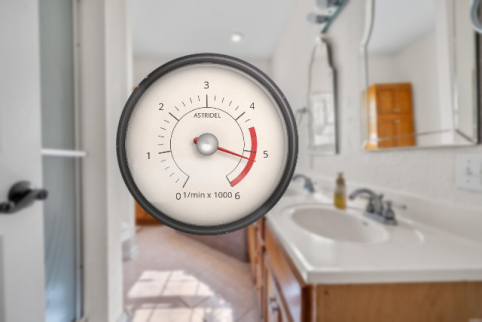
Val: 5200,rpm
